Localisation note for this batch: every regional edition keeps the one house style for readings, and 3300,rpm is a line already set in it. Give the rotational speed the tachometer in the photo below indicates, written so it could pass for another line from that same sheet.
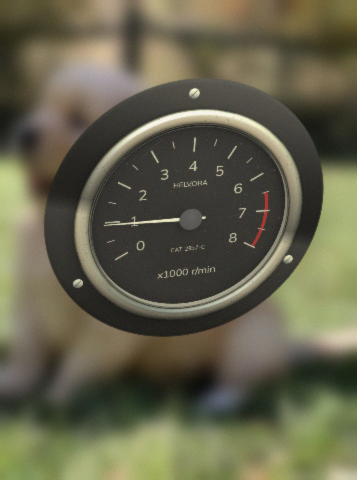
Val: 1000,rpm
